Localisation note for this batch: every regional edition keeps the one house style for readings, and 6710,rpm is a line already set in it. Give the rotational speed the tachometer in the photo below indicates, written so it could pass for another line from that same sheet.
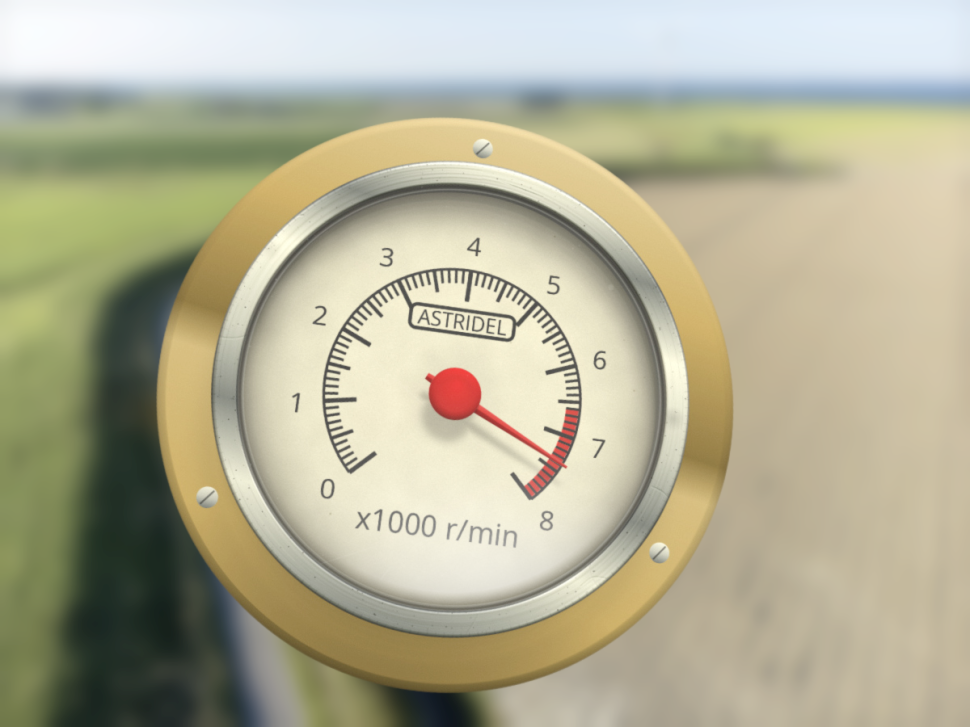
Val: 7400,rpm
